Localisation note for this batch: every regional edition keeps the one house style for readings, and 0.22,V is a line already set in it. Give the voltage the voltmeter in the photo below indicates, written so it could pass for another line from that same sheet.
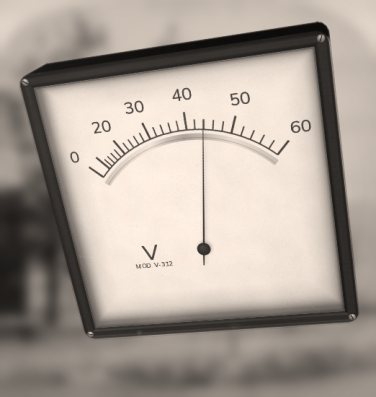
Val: 44,V
